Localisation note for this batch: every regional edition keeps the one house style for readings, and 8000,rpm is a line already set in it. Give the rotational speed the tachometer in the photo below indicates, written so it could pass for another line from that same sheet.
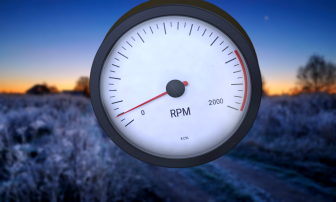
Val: 100,rpm
